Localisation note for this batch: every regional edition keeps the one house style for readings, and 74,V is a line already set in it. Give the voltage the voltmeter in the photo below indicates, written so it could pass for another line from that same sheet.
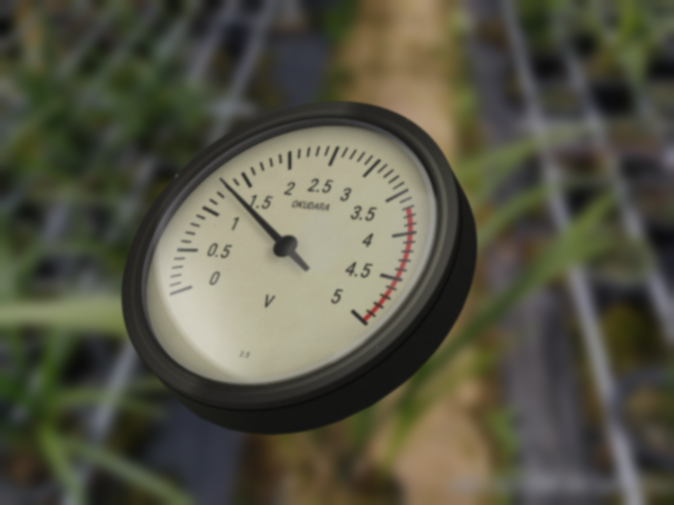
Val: 1.3,V
